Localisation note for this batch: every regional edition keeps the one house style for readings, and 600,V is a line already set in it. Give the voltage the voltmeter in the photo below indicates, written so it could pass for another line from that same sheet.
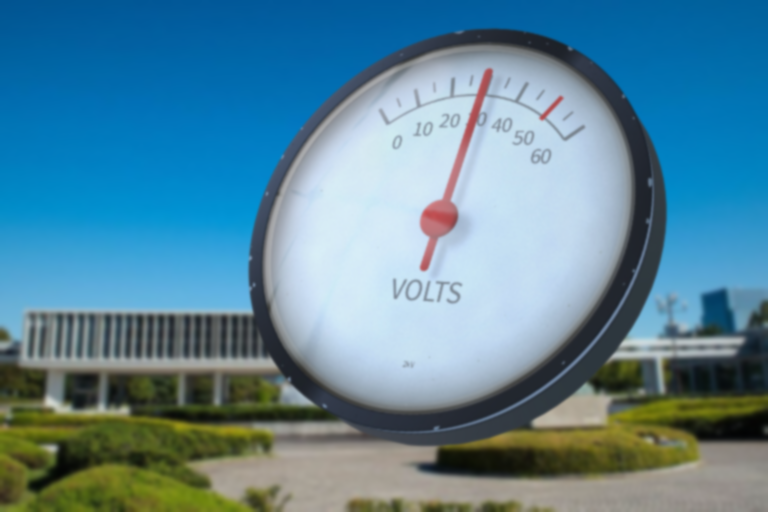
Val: 30,V
